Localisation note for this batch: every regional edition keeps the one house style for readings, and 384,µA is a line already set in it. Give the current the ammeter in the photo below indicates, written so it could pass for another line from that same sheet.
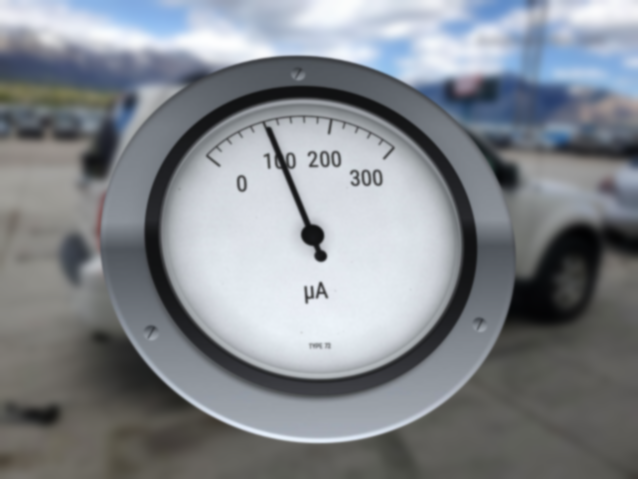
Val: 100,µA
